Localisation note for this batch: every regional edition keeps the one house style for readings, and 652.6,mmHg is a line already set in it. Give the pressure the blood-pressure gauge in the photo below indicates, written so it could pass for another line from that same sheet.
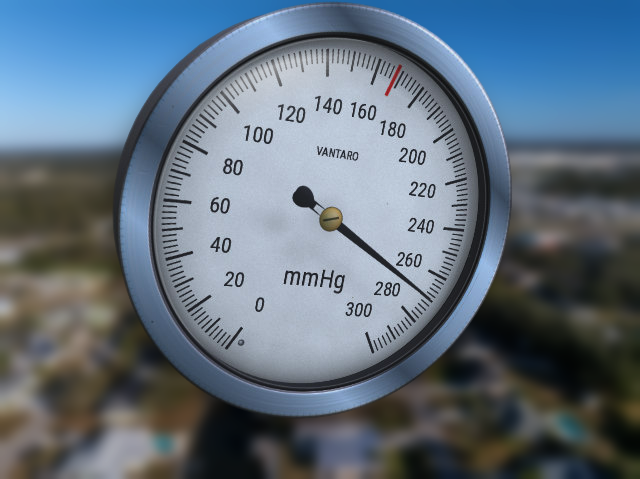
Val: 270,mmHg
